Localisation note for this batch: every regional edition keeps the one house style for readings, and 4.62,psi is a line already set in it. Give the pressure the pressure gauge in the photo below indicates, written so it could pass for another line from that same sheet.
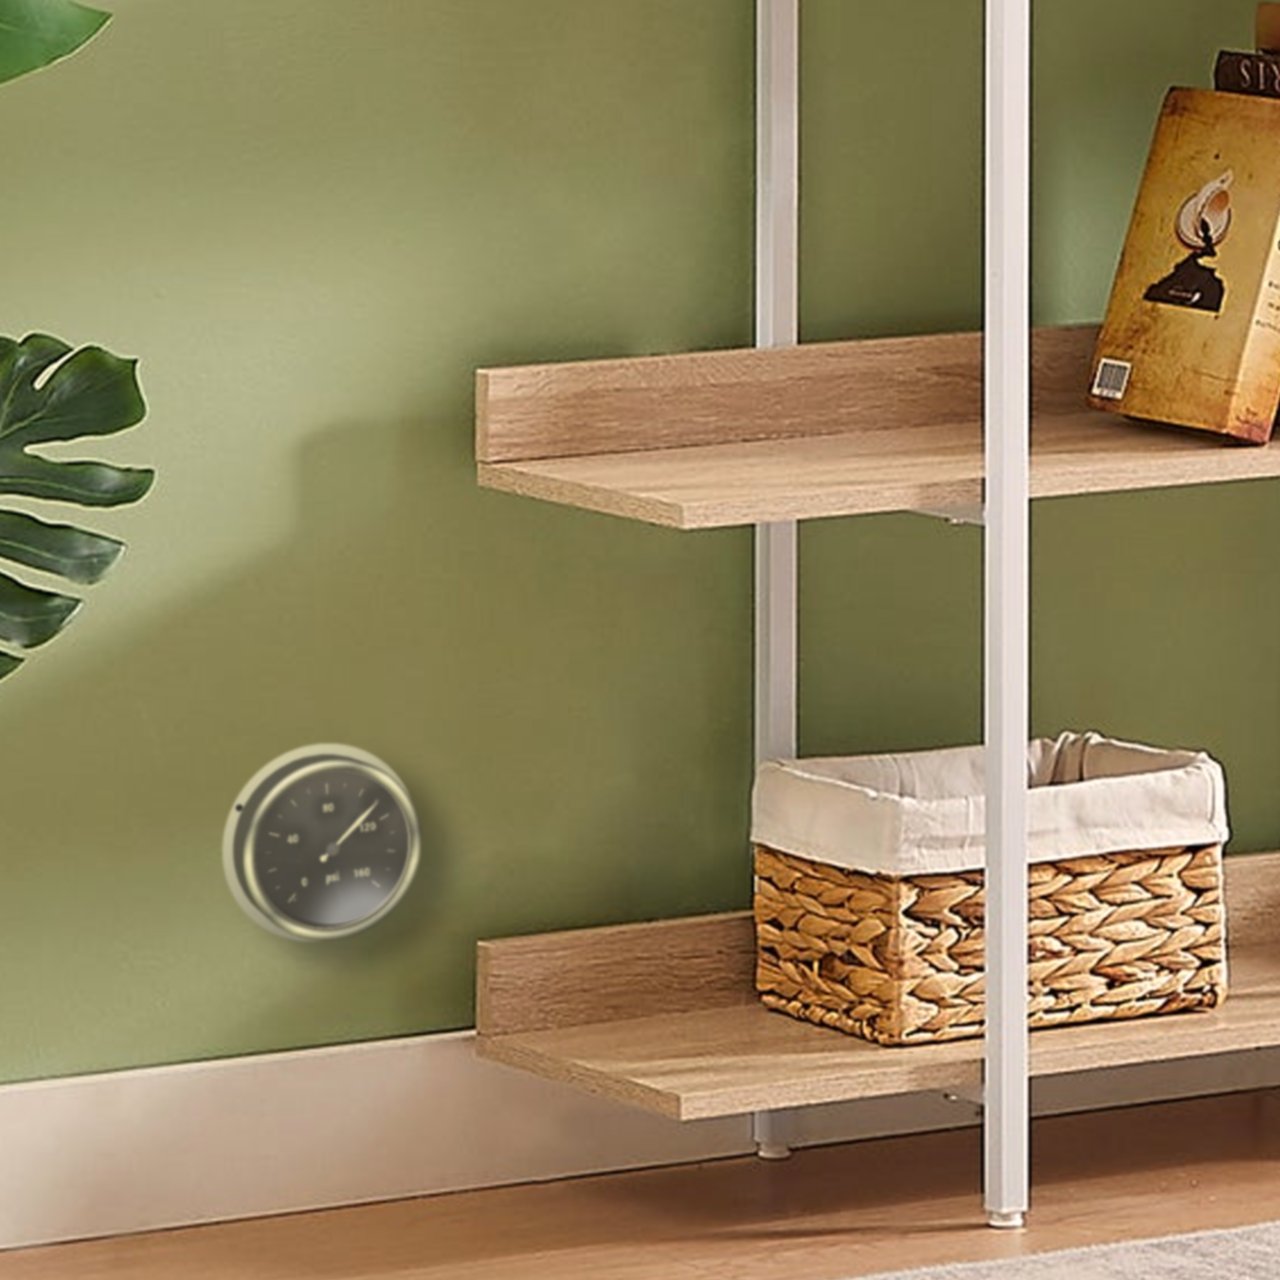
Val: 110,psi
